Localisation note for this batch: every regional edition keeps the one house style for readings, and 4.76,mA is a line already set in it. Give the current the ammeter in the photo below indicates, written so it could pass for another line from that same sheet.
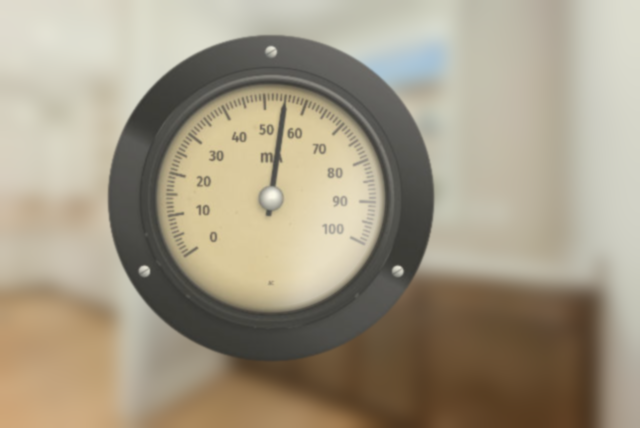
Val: 55,mA
